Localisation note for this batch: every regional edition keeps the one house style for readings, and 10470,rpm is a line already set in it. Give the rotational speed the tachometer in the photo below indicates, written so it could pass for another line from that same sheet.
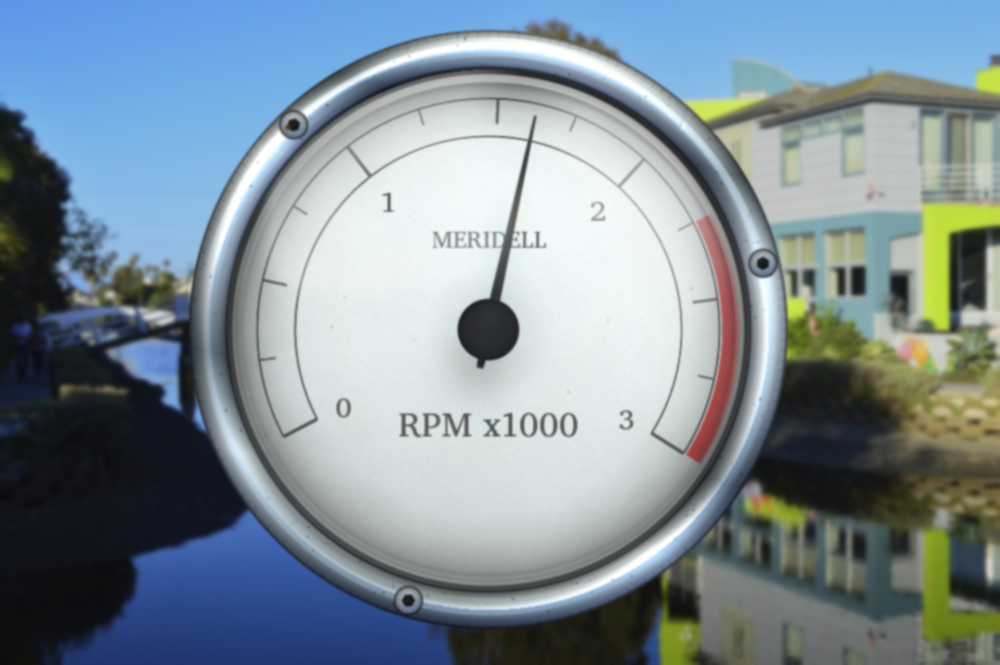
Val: 1625,rpm
